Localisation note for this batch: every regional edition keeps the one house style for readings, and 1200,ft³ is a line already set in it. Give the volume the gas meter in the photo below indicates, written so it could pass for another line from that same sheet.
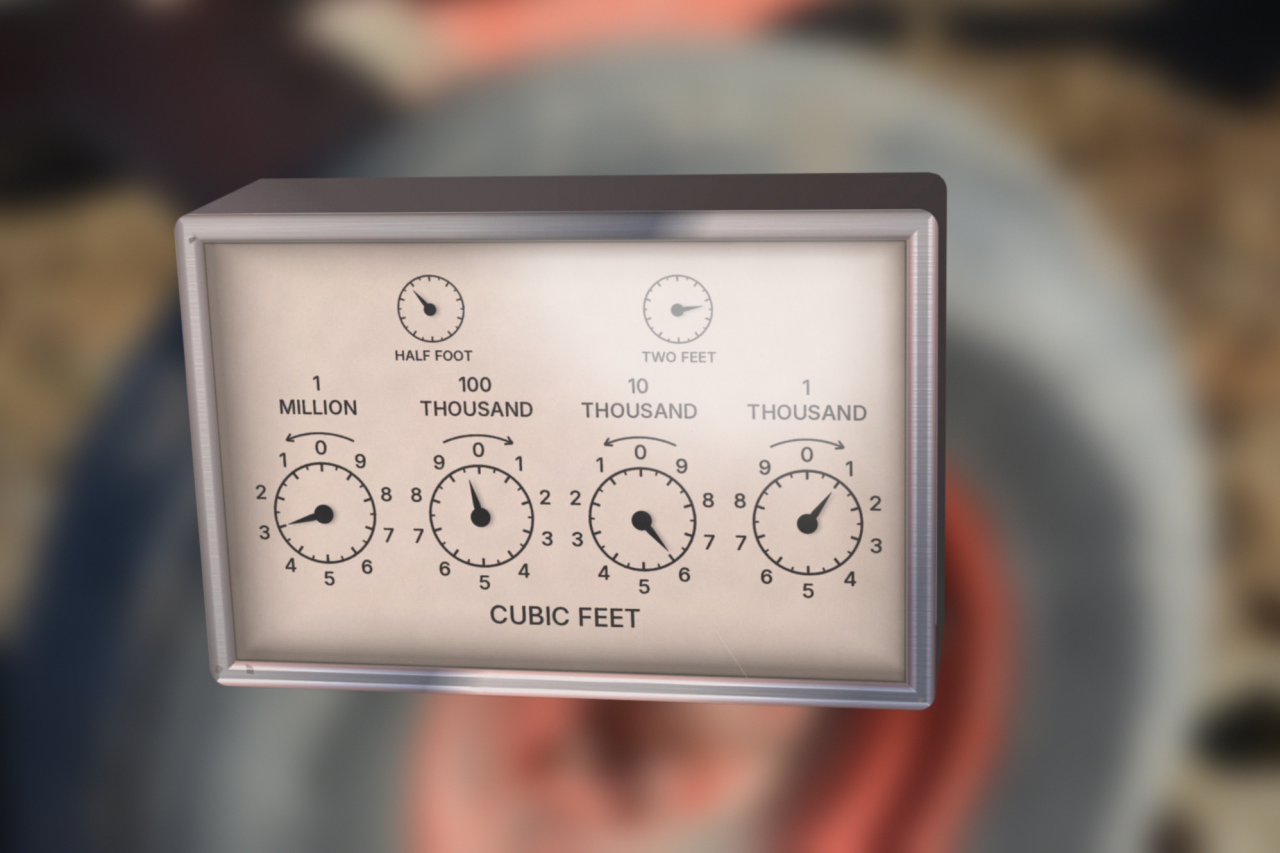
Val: 296100,ft³
